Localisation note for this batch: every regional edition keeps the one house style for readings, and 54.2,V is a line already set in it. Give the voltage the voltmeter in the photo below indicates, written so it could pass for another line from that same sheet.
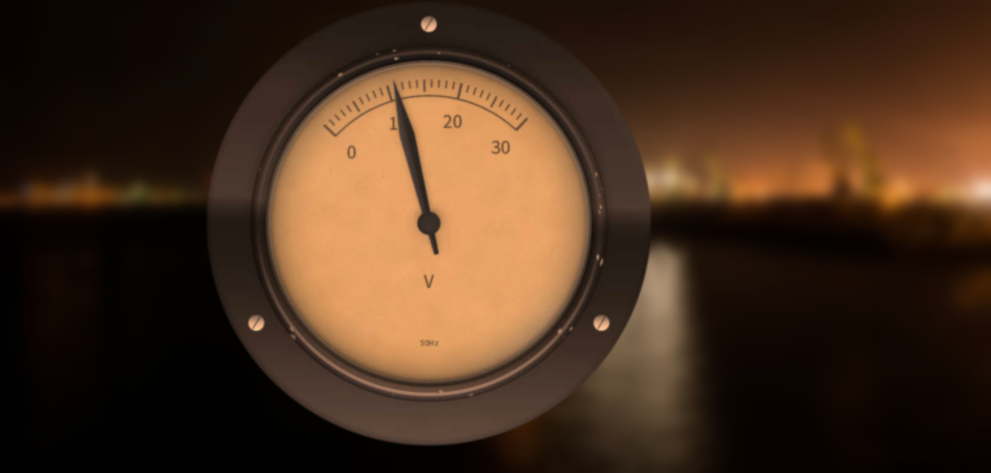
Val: 11,V
